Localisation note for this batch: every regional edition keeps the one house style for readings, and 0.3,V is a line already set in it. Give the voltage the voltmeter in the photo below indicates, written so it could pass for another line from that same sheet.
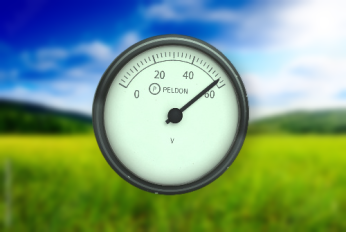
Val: 56,V
